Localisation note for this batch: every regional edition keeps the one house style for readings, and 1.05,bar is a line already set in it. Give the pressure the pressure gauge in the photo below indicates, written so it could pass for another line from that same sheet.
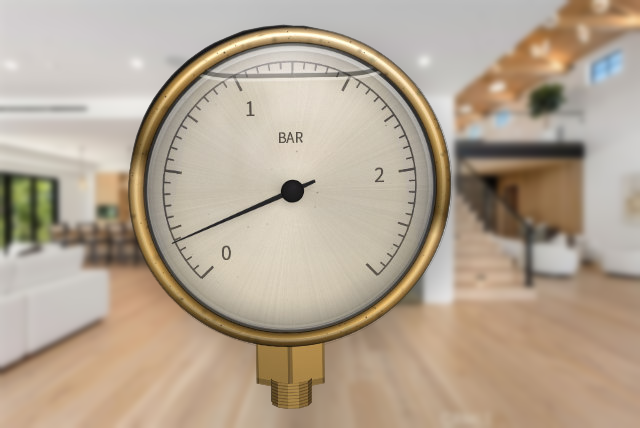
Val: 0.2,bar
